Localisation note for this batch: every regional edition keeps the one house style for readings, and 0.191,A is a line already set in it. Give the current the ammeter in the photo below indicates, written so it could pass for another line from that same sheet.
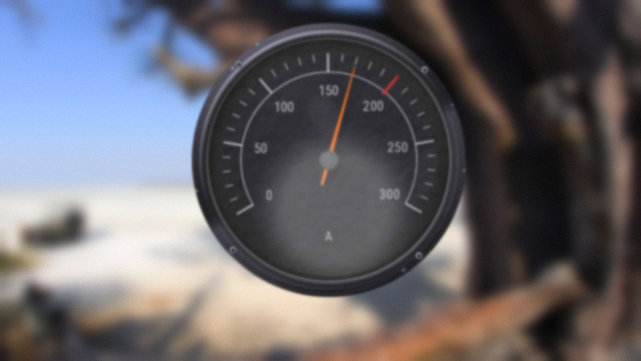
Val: 170,A
